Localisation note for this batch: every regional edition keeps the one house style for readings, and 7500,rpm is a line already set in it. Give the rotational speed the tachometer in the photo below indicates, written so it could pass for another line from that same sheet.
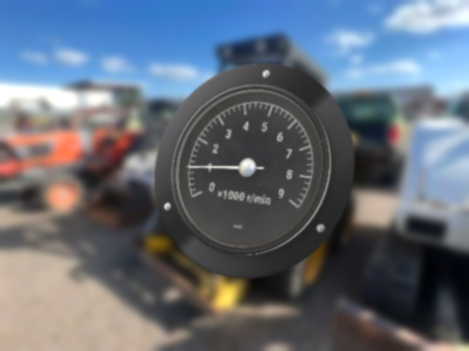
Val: 1000,rpm
